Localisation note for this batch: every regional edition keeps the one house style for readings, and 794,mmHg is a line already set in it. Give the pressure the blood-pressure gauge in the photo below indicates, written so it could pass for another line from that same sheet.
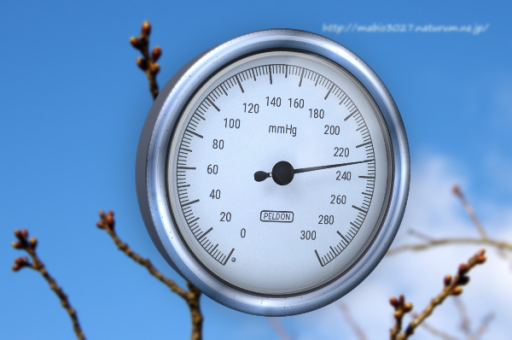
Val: 230,mmHg
